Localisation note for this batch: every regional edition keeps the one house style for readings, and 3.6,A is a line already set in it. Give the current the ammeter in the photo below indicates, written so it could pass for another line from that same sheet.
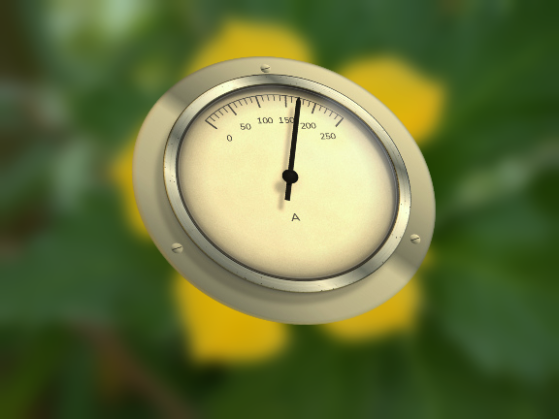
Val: 170,A
